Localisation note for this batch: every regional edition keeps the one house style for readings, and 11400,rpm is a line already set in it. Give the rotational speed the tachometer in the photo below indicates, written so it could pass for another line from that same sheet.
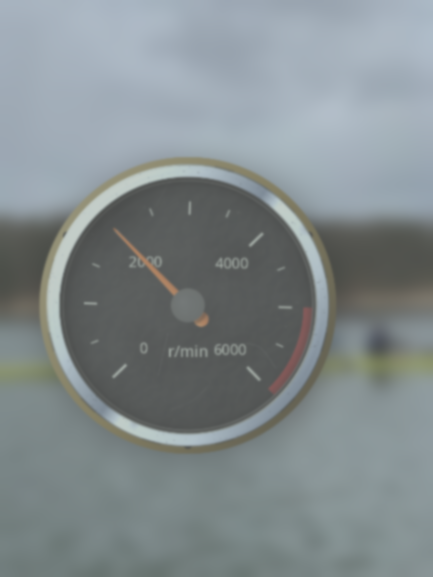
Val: 2000,rpm
